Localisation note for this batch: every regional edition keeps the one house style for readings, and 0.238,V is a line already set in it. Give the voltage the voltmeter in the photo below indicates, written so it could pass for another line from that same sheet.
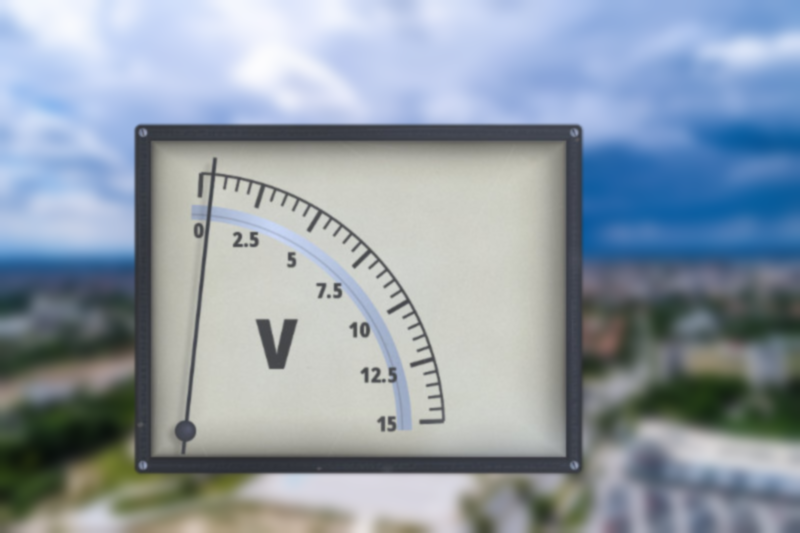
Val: 0.5,V
